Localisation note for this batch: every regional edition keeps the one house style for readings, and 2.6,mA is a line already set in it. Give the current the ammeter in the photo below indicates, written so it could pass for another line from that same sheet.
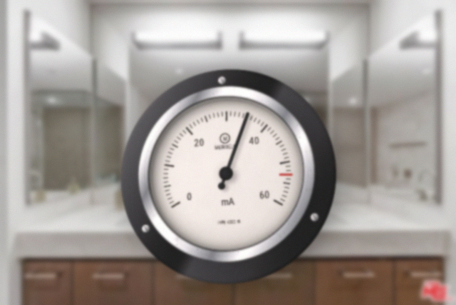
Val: 35,mA
